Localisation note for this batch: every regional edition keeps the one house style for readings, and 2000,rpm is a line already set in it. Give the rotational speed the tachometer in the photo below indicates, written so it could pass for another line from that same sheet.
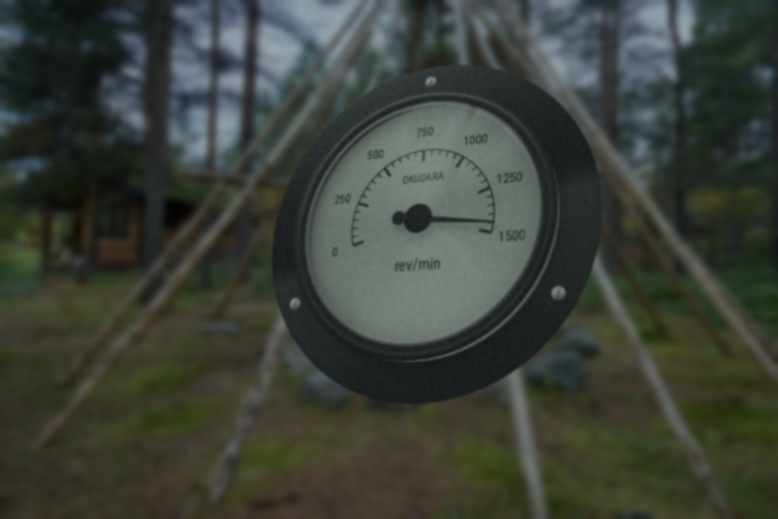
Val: 1450,rpm
